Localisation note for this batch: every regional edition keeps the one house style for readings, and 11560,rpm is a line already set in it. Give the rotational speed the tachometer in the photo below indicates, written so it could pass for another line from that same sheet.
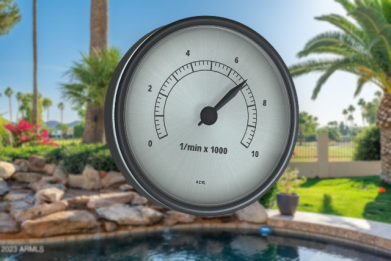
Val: 6800,rpm
